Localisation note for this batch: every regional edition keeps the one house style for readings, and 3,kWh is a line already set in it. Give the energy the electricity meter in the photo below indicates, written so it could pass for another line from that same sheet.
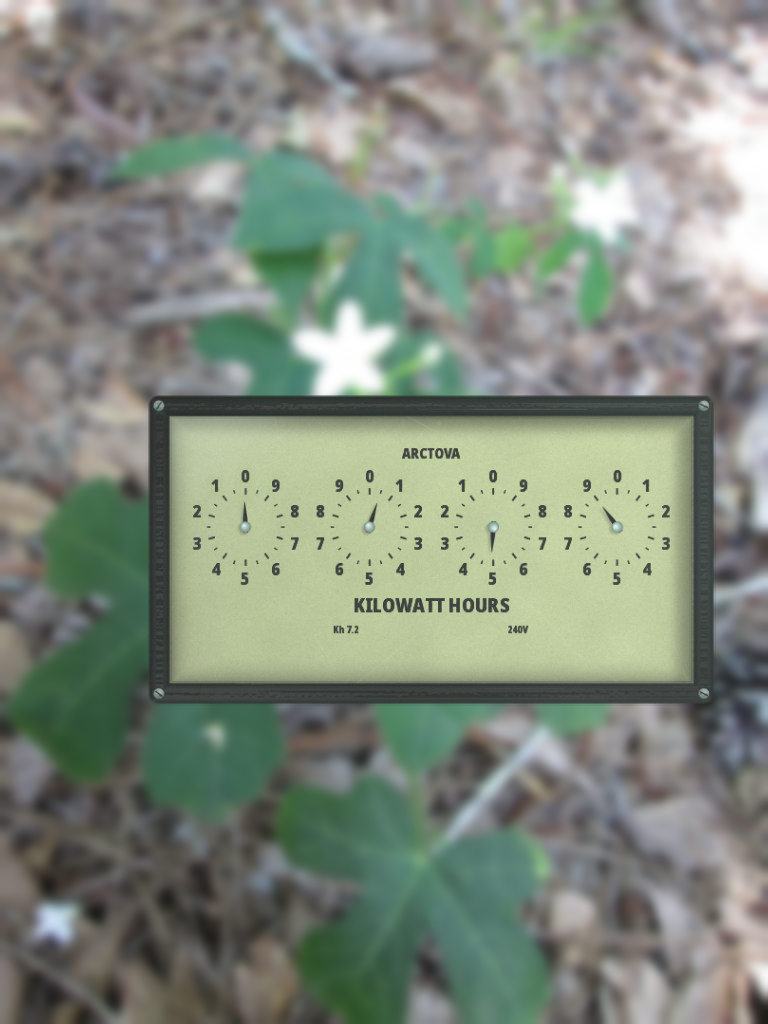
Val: 49,kWh
